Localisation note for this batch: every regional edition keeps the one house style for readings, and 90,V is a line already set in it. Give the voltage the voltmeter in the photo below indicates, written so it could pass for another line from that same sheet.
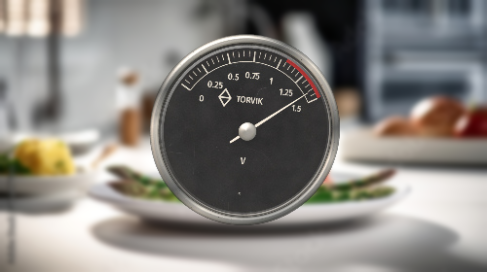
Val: 1.4,V
